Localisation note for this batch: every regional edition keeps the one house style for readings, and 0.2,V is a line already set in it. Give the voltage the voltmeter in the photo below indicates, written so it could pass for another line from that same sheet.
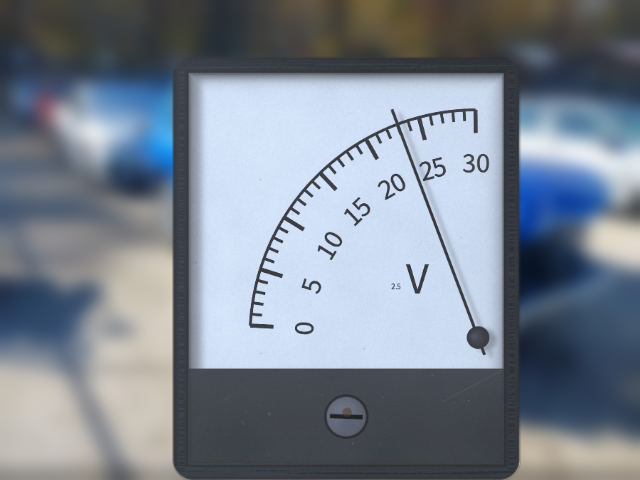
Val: 23,V
